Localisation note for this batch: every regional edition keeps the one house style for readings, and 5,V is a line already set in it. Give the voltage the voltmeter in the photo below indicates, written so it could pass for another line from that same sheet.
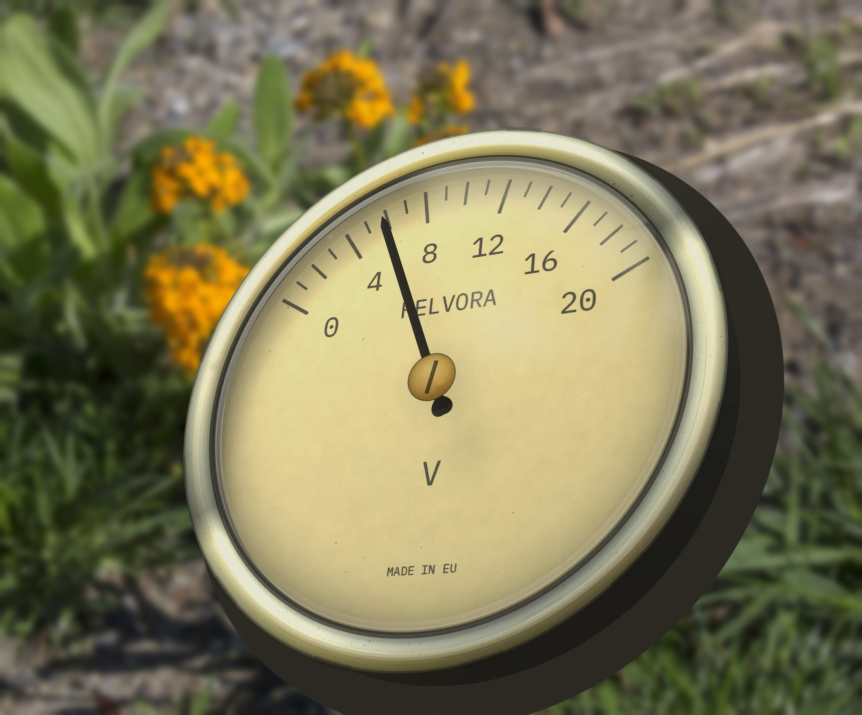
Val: 6,V
